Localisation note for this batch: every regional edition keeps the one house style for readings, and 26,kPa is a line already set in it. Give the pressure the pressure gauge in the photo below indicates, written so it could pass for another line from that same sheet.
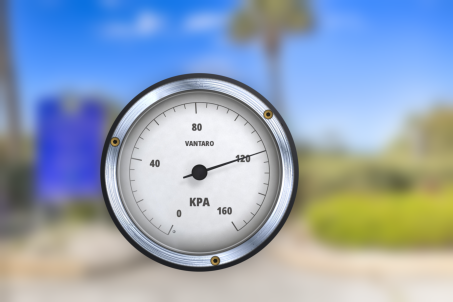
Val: 120,kPa
